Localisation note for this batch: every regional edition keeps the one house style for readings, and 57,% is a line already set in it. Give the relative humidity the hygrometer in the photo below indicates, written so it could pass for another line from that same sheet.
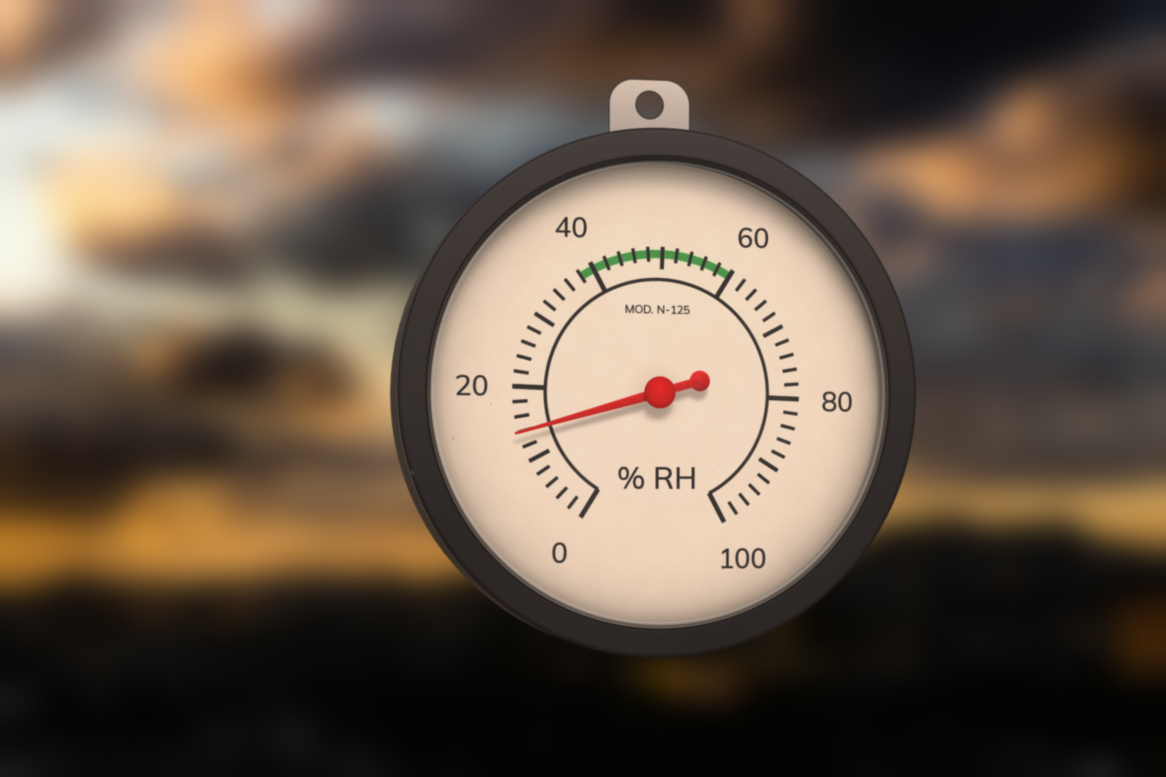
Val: 14,%
